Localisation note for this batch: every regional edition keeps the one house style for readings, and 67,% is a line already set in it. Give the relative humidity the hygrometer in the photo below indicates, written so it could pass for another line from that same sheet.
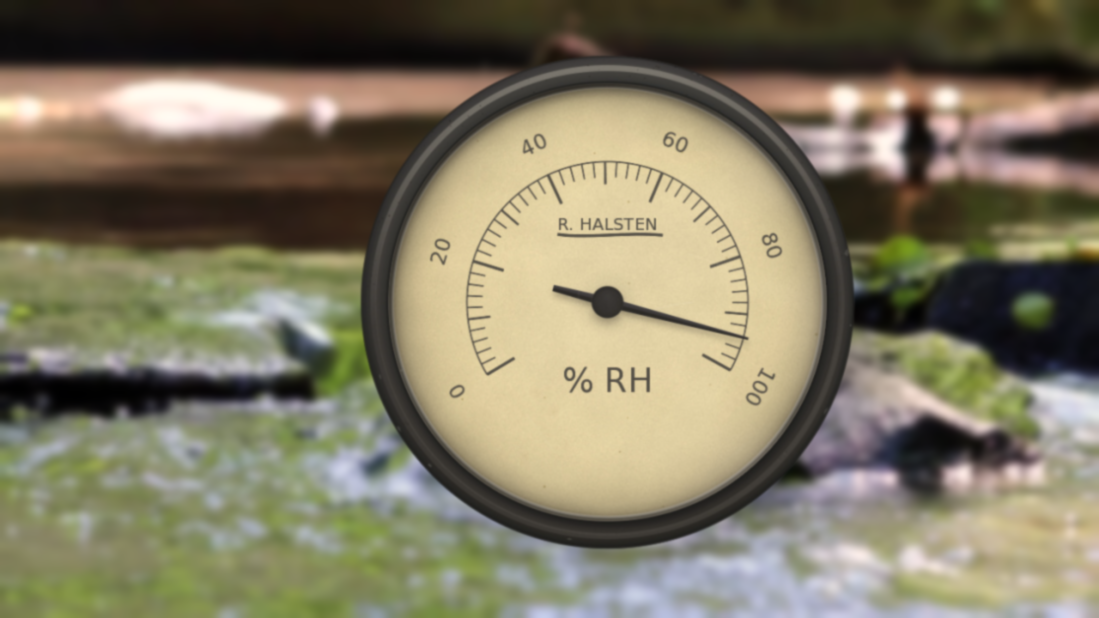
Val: 94,%
